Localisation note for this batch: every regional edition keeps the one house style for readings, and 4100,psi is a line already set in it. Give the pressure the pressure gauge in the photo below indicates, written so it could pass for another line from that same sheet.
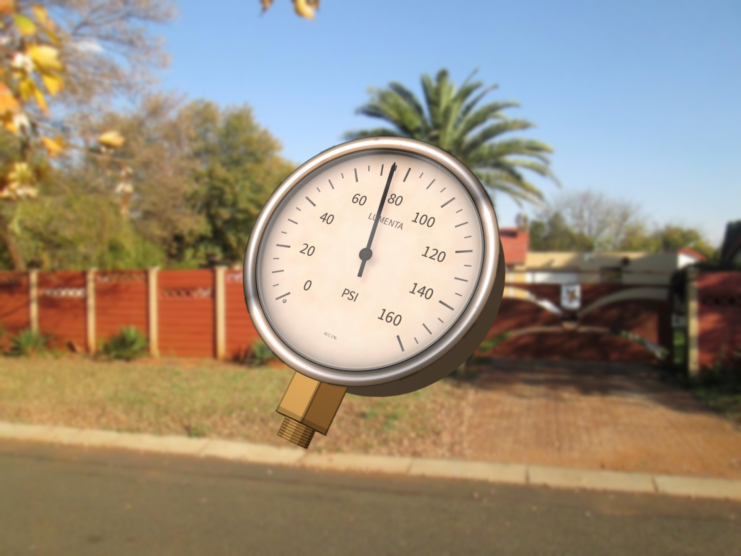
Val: 75,psi
